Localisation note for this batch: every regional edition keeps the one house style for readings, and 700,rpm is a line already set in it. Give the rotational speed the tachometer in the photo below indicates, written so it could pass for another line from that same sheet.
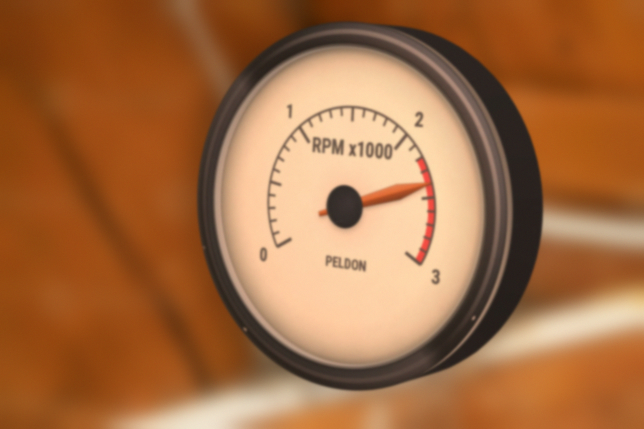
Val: 2400,rpm
